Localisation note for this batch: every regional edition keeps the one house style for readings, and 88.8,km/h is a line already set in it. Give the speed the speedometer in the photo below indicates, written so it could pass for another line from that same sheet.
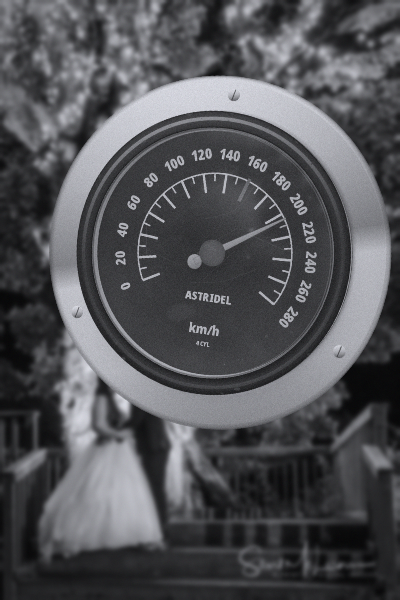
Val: 205,km/h
